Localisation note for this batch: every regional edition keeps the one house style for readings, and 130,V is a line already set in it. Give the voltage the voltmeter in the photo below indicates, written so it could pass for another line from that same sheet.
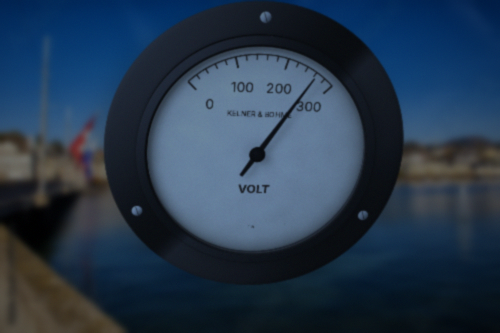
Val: 260,V
